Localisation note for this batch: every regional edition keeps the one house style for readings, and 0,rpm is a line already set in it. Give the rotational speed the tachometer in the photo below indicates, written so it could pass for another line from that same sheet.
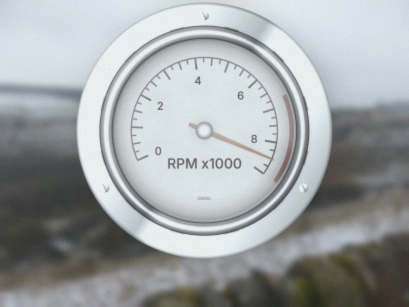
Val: 8500,rpm
